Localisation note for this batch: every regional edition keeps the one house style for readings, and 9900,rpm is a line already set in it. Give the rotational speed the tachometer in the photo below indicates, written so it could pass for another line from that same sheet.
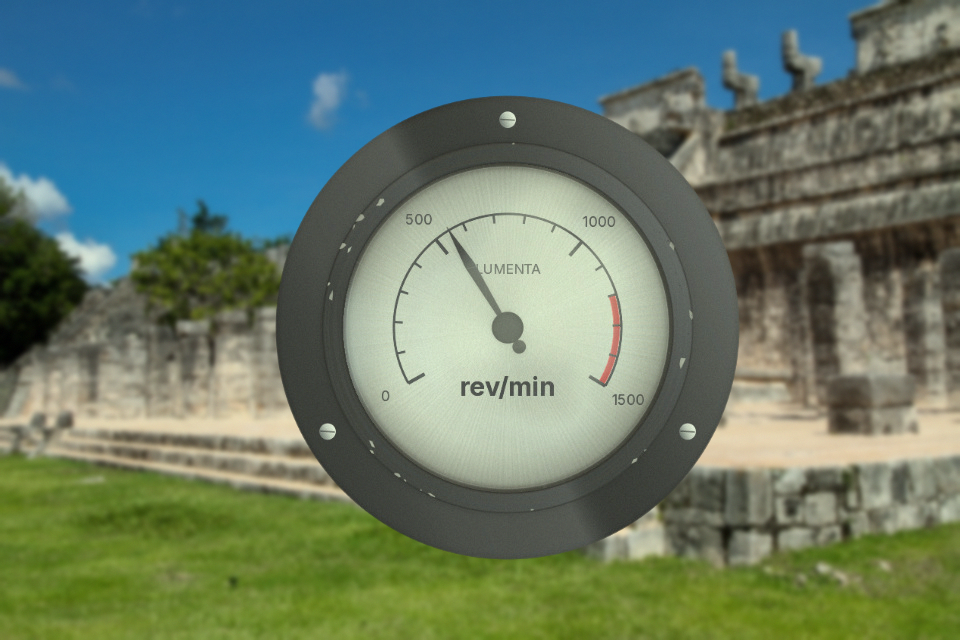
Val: 550,rpm
